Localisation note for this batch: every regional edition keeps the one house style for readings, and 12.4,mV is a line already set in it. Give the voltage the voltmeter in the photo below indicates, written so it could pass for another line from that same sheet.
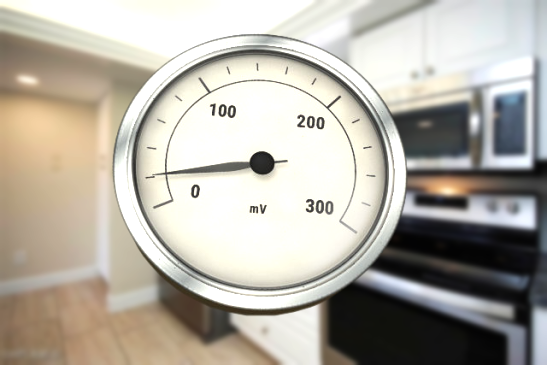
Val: 20,mV
